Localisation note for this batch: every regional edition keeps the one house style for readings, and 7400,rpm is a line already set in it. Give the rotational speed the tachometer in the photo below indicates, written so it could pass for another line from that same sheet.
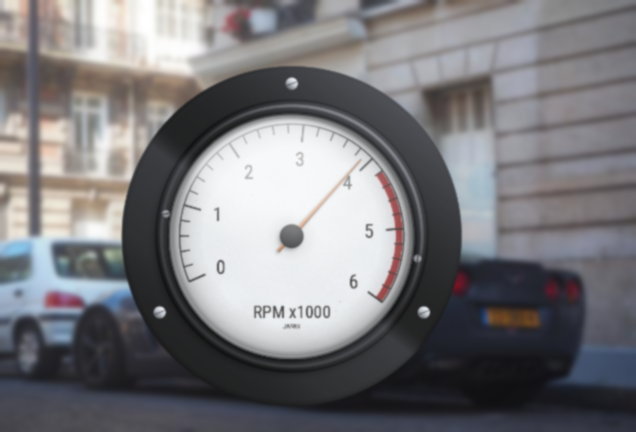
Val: 3900,rpm
